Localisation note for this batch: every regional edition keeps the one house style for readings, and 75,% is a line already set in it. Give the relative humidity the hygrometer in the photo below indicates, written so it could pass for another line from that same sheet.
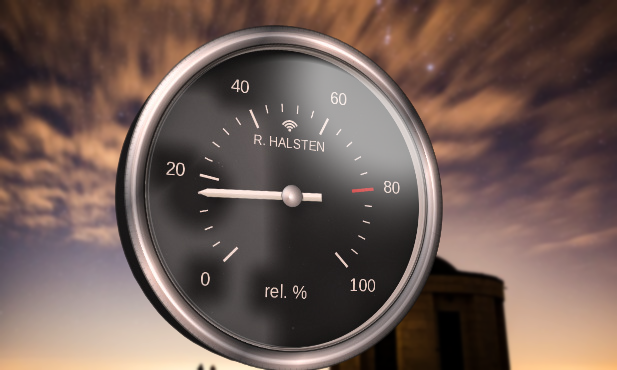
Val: 16,%
